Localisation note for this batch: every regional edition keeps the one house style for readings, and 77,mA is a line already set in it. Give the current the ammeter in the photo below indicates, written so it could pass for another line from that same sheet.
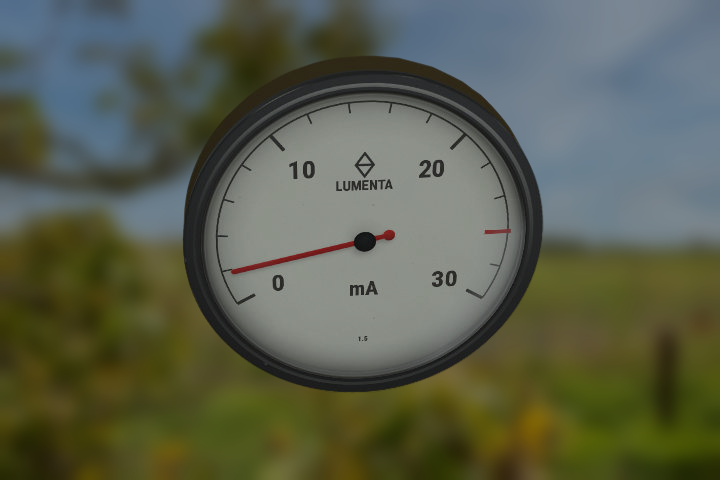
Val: 2,mA
